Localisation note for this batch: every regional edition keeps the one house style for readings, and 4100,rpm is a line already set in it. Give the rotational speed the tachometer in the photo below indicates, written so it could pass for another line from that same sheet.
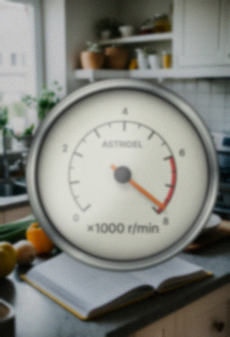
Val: 7750,rpm
